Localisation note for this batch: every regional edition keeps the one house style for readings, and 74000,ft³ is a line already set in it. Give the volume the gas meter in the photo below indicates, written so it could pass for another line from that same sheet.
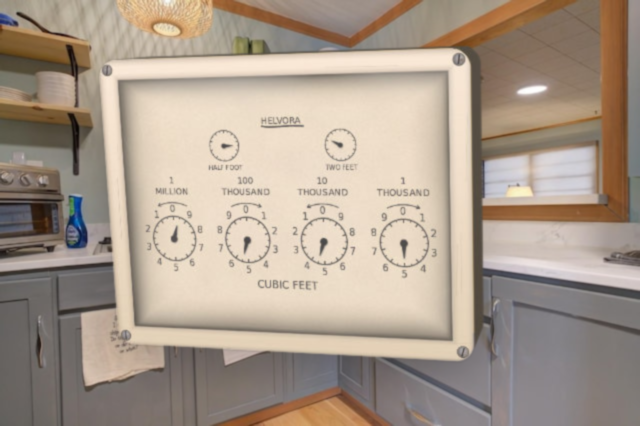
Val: 954500,ft³
